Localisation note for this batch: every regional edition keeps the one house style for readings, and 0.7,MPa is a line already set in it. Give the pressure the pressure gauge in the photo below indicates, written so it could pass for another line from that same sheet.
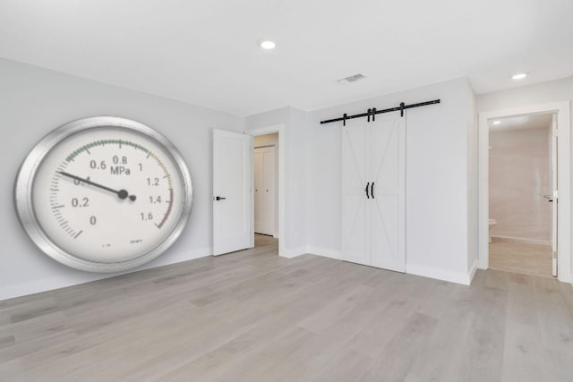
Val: 0.4,MPa
